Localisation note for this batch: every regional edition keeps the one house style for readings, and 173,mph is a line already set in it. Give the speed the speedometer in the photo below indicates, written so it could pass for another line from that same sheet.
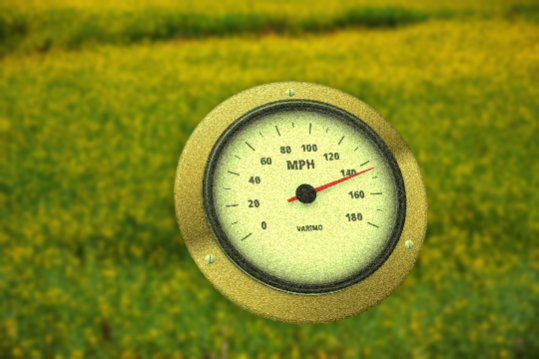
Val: 145,mph
